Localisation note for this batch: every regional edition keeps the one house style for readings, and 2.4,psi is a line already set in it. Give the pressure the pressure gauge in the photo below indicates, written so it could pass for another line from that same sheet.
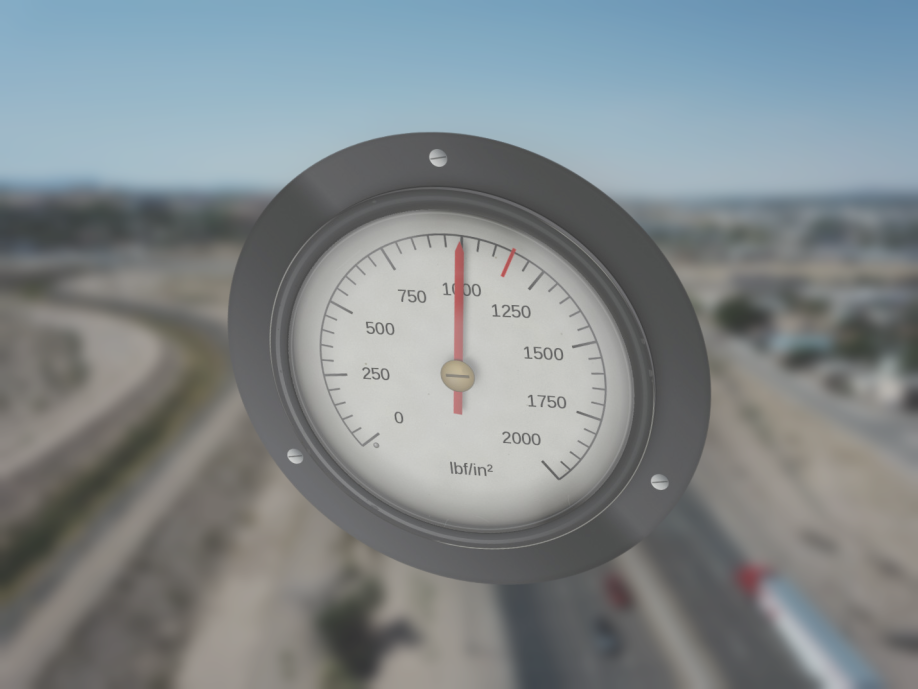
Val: 1000,psi
